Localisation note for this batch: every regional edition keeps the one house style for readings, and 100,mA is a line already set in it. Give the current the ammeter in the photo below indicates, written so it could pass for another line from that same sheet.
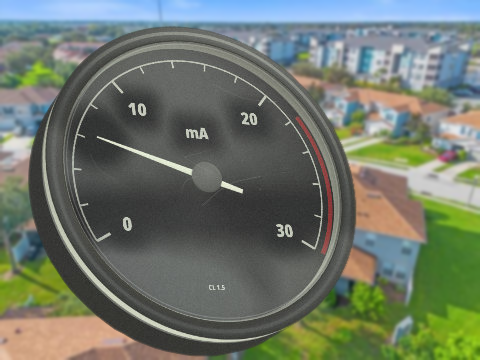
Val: 6,mA
